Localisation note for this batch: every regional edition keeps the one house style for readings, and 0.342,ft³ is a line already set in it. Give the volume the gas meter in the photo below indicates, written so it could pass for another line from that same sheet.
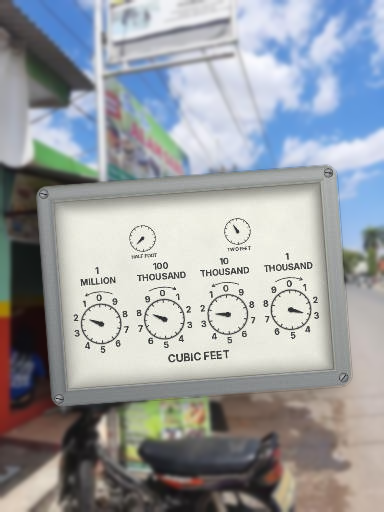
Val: 182300,ft³
